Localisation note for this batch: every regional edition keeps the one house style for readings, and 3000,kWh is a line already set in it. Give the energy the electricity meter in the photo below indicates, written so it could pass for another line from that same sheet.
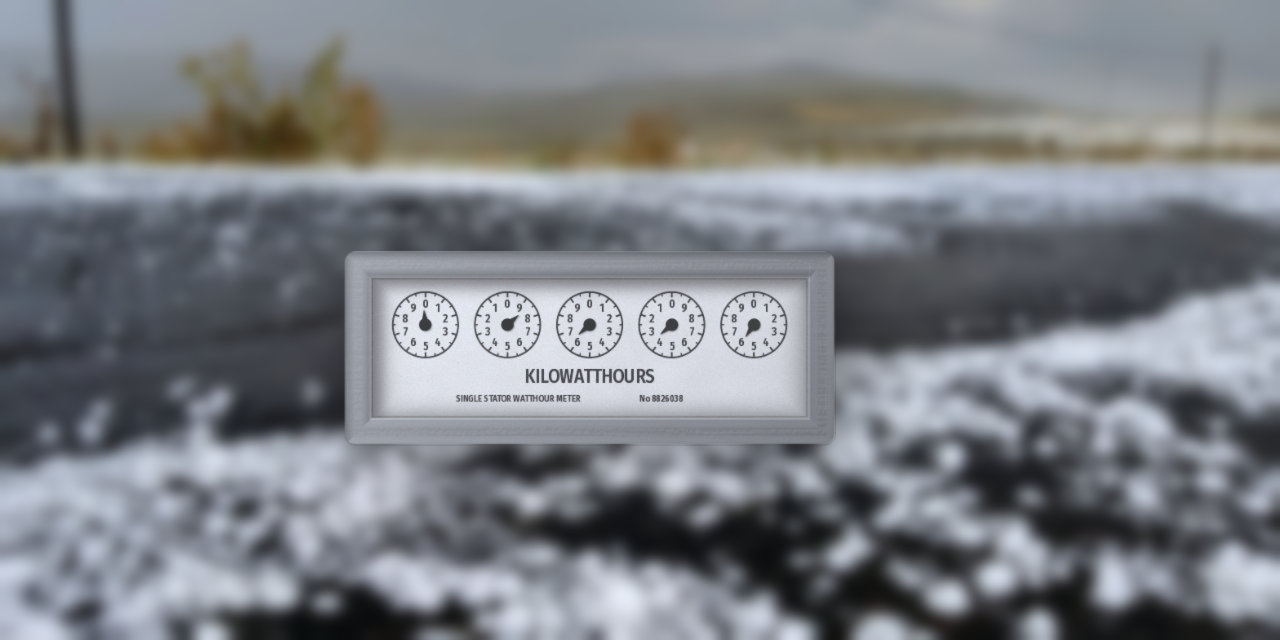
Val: 98636,kWh
